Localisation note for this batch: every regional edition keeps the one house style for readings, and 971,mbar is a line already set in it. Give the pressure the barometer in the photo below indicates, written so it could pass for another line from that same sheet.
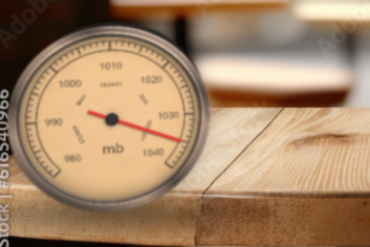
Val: 1035,mbar
